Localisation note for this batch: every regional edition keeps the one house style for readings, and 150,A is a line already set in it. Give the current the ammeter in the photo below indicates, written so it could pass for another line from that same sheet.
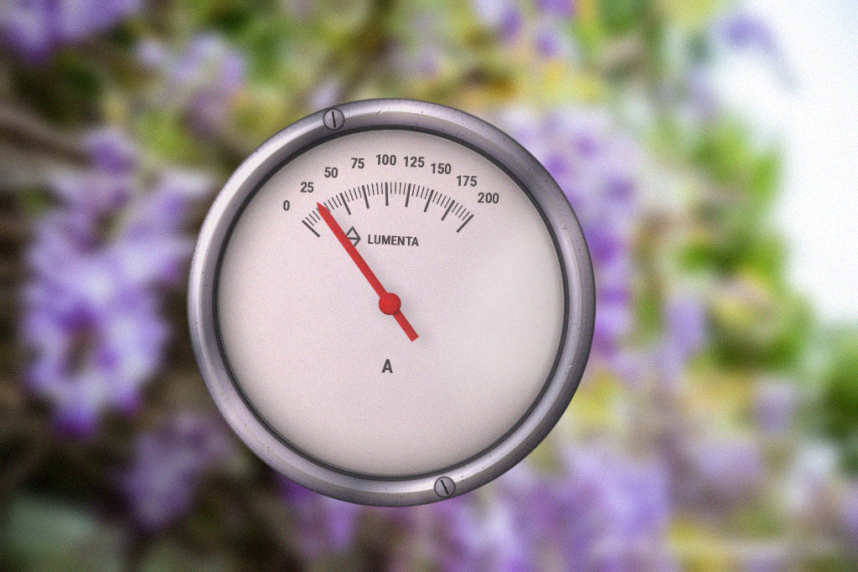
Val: 25,A
